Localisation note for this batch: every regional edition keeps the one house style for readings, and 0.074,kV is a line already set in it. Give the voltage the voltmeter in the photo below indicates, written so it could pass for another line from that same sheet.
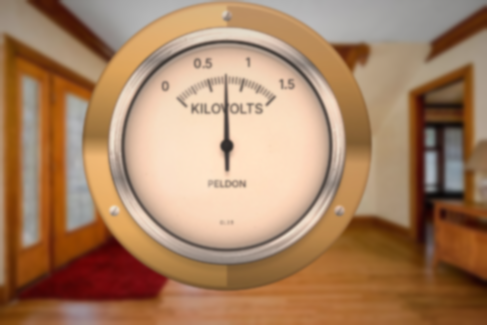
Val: 0.75,kV
